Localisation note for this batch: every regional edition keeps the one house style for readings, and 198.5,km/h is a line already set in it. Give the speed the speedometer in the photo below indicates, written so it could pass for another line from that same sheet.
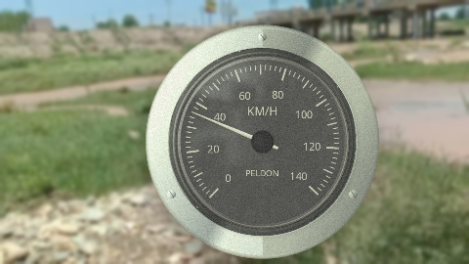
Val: 36,km/h
